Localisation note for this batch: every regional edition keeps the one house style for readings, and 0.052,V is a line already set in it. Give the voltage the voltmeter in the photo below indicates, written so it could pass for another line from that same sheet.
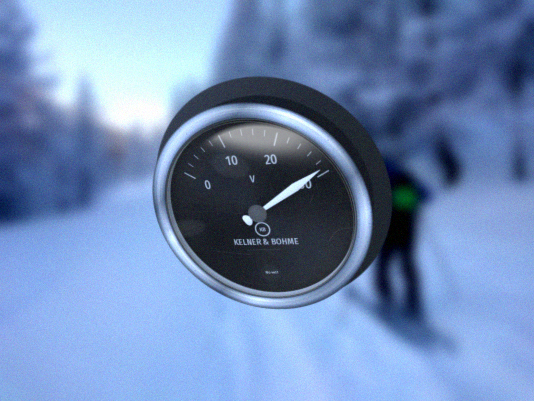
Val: 29,V
